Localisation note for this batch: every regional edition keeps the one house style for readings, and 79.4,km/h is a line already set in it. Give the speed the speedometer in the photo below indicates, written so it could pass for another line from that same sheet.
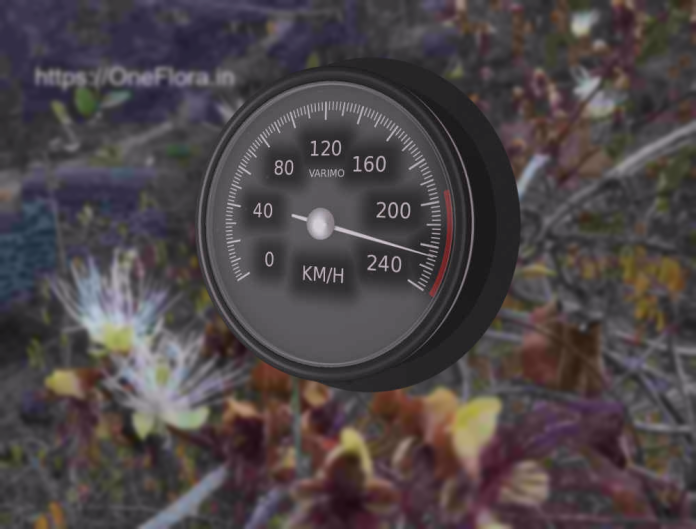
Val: 224,km/h
